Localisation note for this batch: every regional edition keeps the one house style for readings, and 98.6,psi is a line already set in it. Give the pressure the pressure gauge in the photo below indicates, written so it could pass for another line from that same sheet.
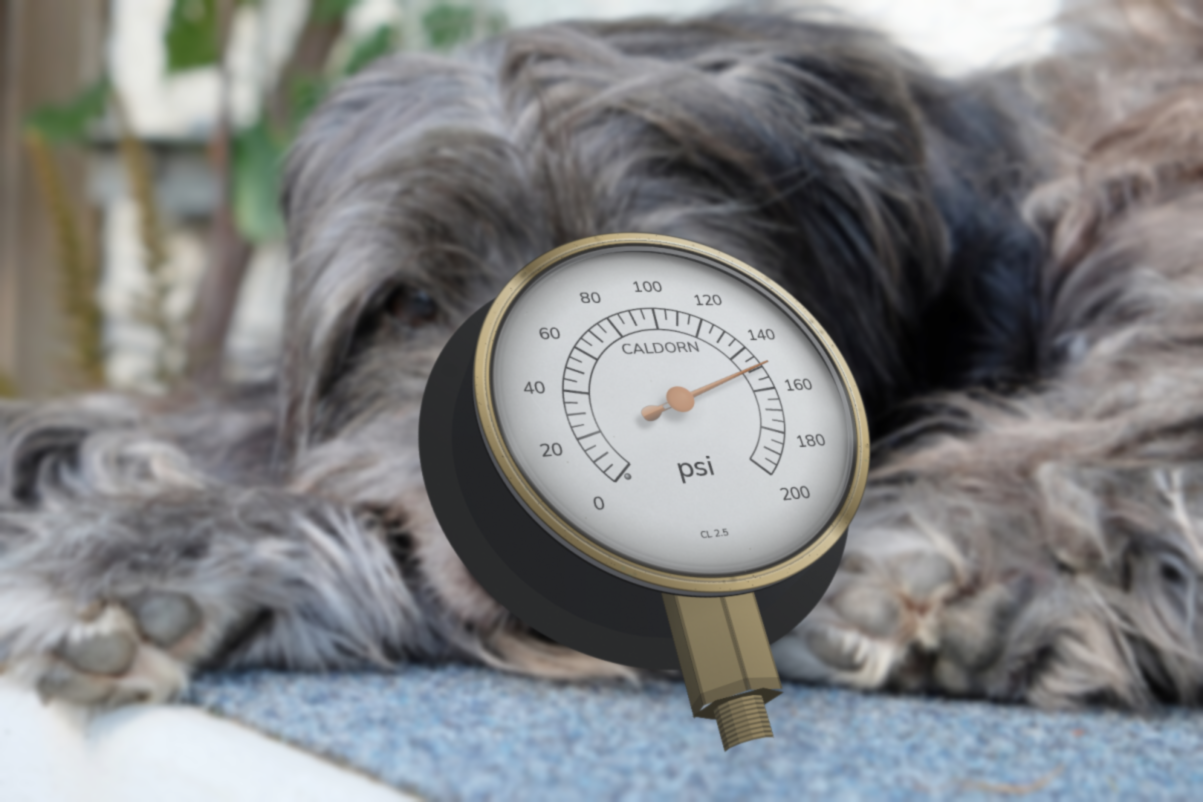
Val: 150,psi
